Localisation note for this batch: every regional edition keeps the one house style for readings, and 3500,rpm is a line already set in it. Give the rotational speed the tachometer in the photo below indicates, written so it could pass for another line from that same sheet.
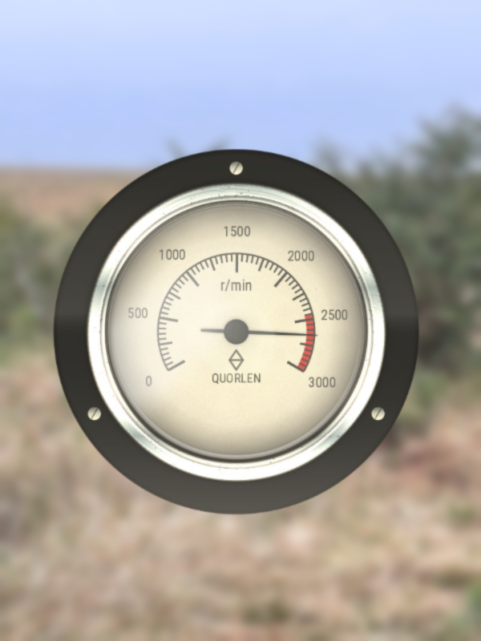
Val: 2650,rpm
